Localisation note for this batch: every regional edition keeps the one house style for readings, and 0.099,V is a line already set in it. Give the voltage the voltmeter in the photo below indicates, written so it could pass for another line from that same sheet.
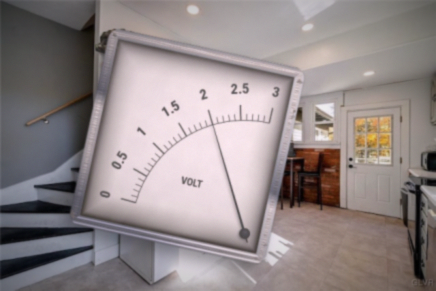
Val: 2,V
